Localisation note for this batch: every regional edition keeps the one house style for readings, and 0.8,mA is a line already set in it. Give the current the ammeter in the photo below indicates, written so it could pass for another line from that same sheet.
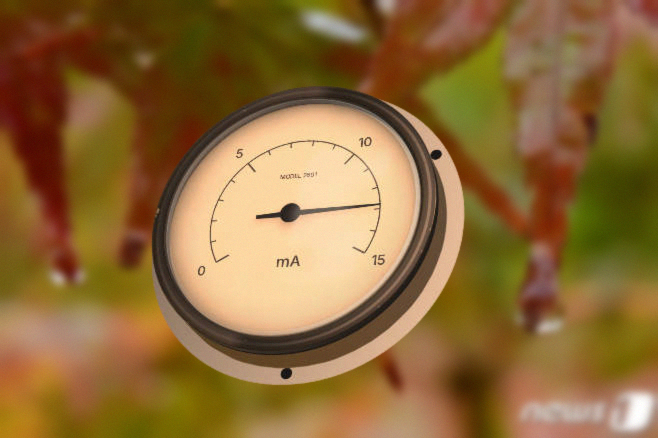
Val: 13,mA
